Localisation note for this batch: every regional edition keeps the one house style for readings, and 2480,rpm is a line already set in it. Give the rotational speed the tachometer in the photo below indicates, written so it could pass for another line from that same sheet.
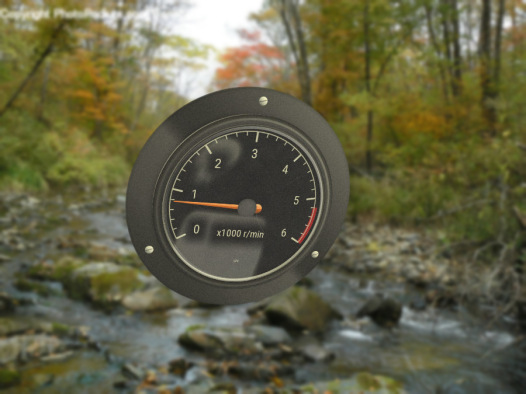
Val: 800,rpm
